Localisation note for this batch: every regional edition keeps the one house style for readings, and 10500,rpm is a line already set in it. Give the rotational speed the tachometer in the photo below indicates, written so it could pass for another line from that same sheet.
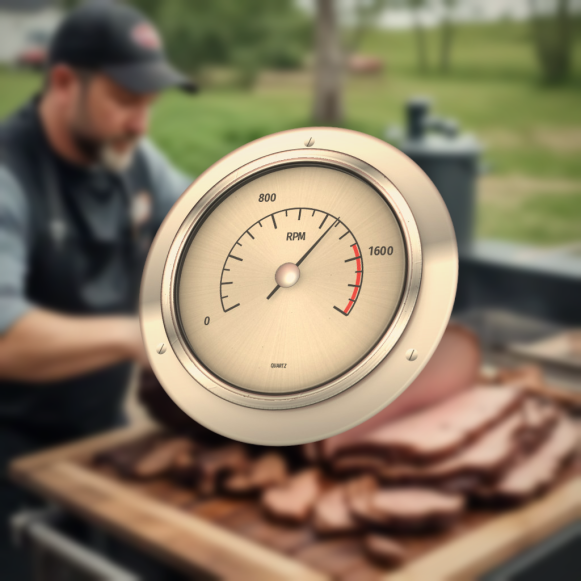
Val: 1300,rpm
